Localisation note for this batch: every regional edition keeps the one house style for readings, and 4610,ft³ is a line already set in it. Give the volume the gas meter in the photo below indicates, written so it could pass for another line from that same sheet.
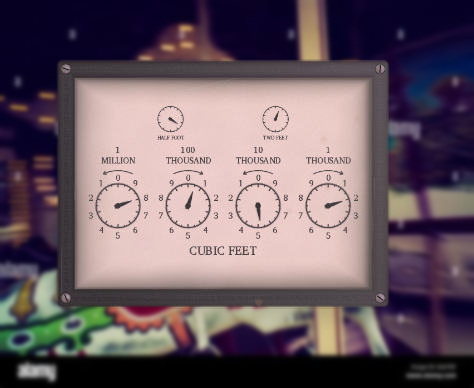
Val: 805200,ft³
